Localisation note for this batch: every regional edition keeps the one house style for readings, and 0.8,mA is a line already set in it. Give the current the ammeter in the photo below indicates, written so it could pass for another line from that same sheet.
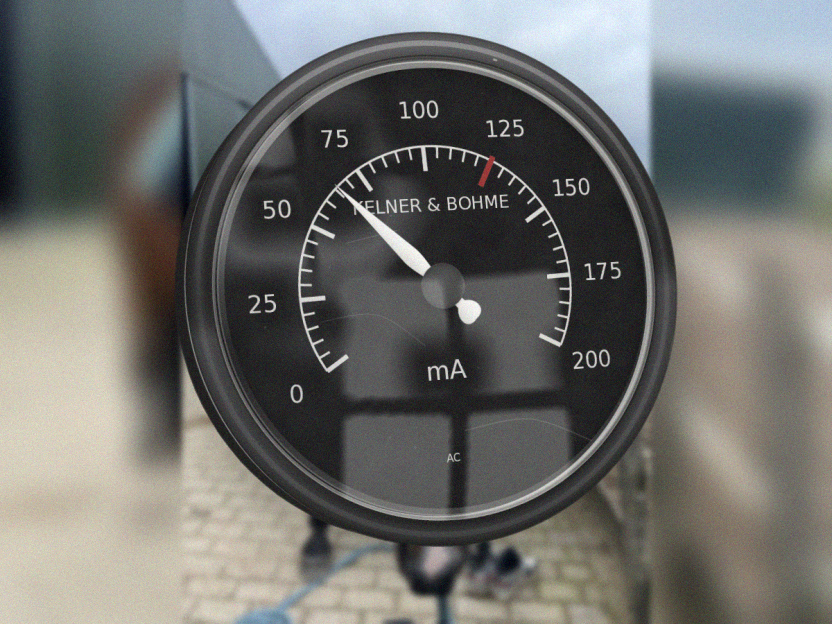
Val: 65,mA
